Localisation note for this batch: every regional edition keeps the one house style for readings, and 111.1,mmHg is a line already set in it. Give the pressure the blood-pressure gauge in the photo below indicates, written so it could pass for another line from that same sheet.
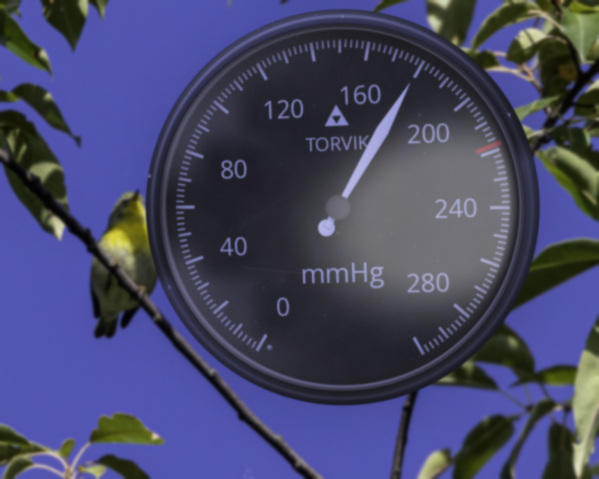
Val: 180,mmHg
